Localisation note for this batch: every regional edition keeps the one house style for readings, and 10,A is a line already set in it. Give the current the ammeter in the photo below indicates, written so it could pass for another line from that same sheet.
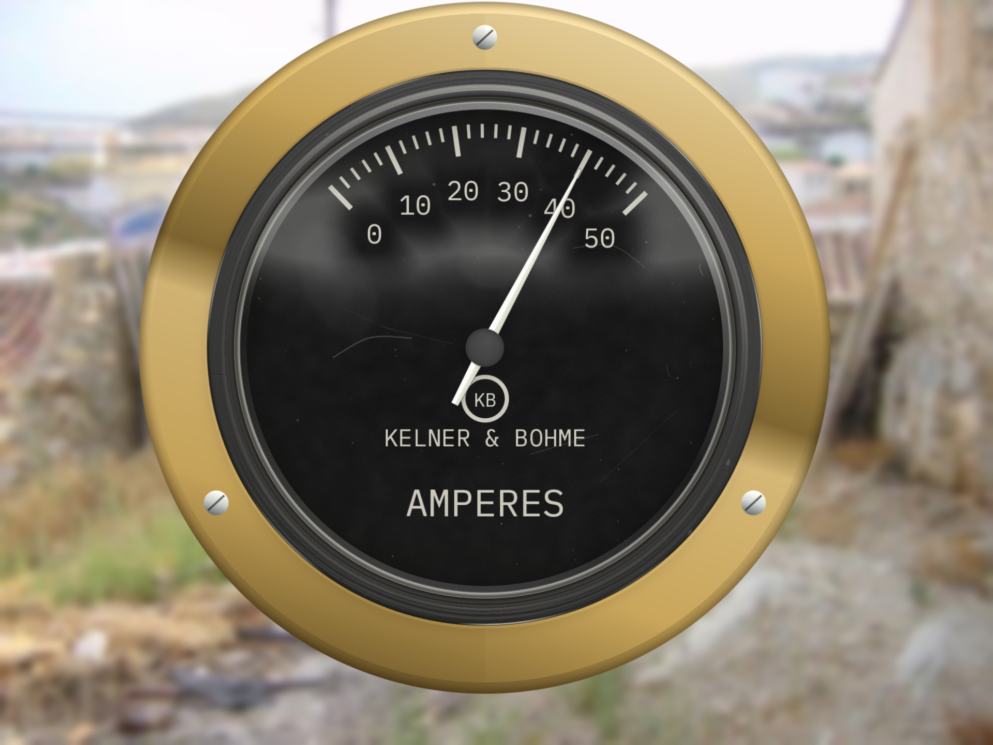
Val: 40,A
